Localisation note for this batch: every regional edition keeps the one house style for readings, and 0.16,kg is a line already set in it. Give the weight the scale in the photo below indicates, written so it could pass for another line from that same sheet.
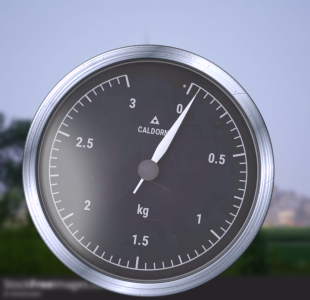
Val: 0.05,kg
